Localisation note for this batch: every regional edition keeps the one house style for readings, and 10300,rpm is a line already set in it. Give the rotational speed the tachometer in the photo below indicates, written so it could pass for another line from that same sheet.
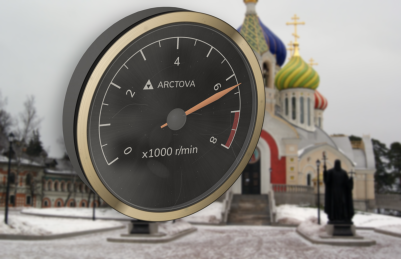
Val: 6250,rpm
